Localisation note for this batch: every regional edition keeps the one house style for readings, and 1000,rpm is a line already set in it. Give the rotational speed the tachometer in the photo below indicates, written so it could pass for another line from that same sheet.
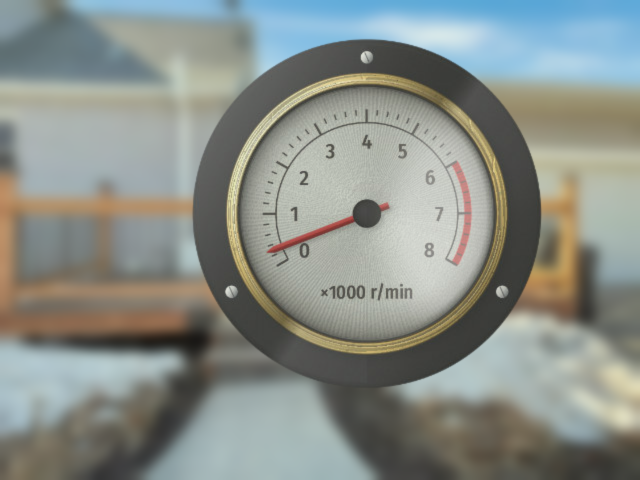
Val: 300,rpm
